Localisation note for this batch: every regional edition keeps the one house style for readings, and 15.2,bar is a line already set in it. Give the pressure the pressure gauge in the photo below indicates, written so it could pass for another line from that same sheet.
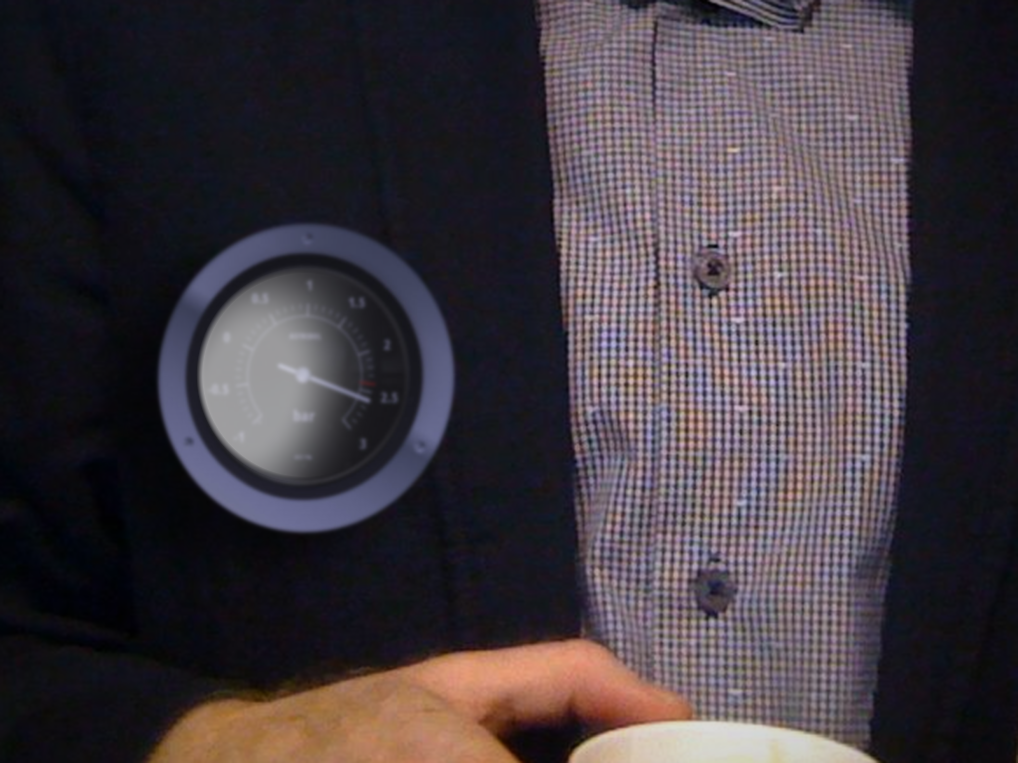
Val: 2.6,bar
